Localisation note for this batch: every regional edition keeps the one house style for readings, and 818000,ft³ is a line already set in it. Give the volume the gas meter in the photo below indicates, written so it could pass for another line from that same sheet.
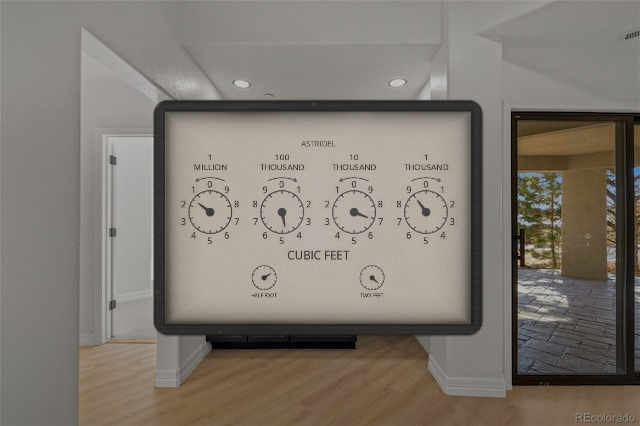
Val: 146900,ft³
